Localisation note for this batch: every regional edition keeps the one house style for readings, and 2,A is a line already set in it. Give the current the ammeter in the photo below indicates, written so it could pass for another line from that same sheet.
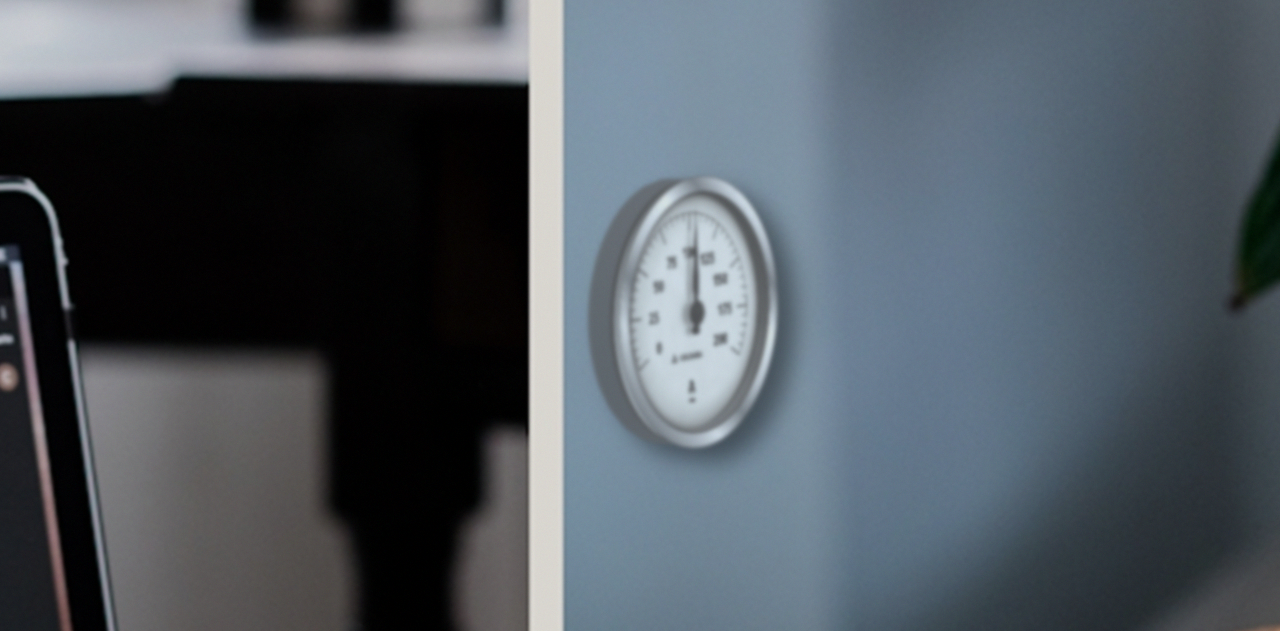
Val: 100,A
